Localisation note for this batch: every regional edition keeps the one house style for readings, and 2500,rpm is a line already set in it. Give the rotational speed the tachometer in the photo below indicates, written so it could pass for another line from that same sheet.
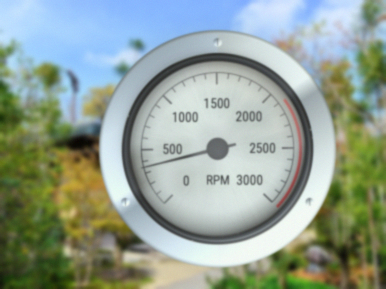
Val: 350,rpm
